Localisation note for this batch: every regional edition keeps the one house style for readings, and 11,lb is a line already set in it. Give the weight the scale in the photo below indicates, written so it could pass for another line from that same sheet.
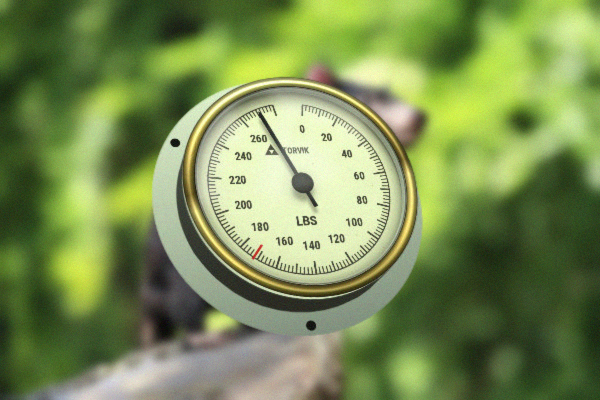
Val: 270,lb
